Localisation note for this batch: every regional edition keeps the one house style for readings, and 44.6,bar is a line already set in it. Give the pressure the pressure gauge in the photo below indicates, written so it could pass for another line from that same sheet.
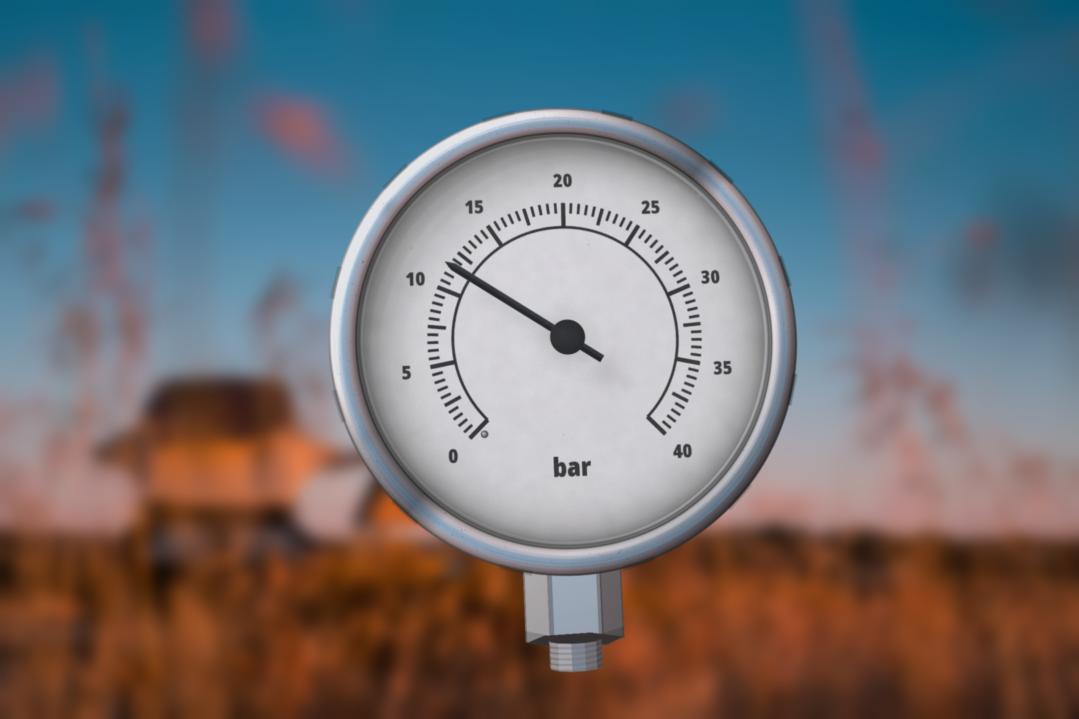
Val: 11.5,bar
